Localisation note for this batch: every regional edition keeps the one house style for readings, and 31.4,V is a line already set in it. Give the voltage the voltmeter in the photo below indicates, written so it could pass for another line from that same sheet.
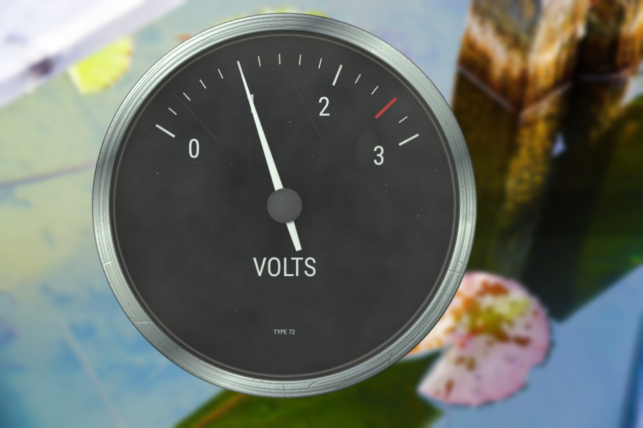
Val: 1,V
